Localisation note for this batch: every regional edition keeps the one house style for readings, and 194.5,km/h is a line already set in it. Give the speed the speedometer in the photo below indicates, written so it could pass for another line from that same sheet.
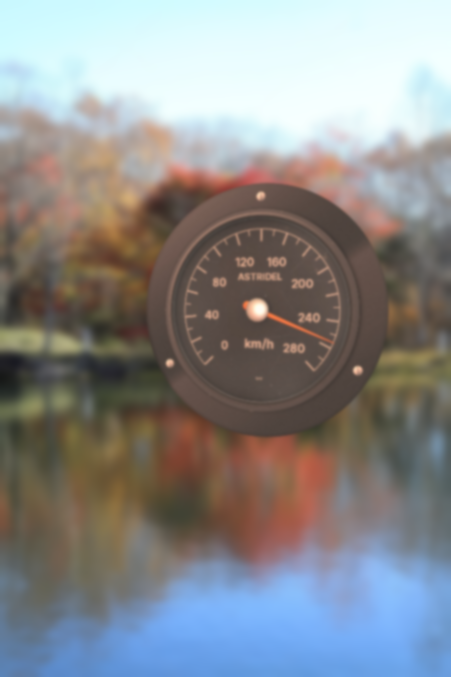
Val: 255,km/h
